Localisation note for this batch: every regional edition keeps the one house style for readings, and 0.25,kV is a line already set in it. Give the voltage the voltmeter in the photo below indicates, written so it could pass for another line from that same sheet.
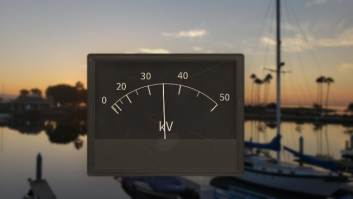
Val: 35,kV
